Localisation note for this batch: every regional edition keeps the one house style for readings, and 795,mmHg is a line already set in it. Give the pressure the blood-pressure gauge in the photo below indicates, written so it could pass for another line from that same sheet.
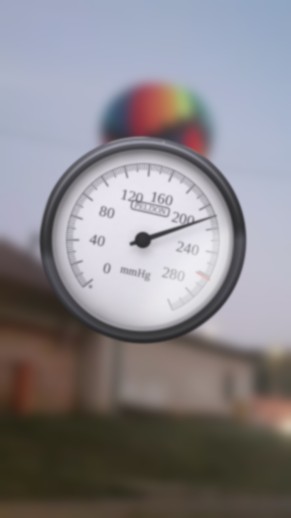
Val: 210,mmHg
